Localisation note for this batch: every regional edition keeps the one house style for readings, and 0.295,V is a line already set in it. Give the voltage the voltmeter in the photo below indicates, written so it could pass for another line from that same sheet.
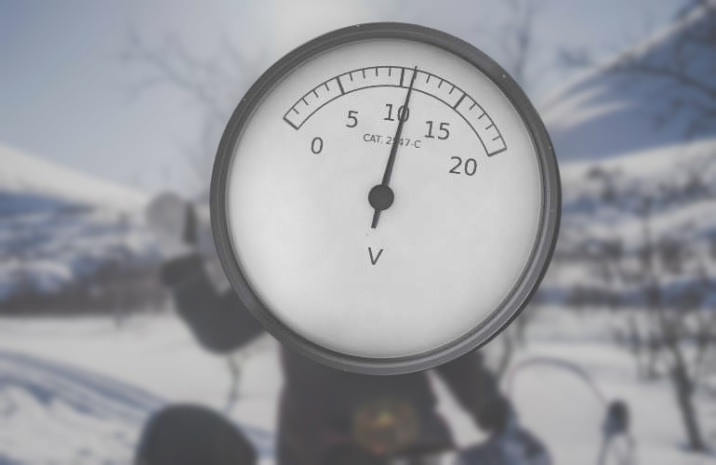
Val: 11,V
